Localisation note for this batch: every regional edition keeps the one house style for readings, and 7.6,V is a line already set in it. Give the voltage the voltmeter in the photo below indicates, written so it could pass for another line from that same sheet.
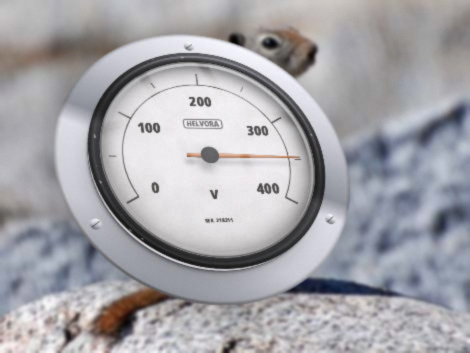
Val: 350,V
